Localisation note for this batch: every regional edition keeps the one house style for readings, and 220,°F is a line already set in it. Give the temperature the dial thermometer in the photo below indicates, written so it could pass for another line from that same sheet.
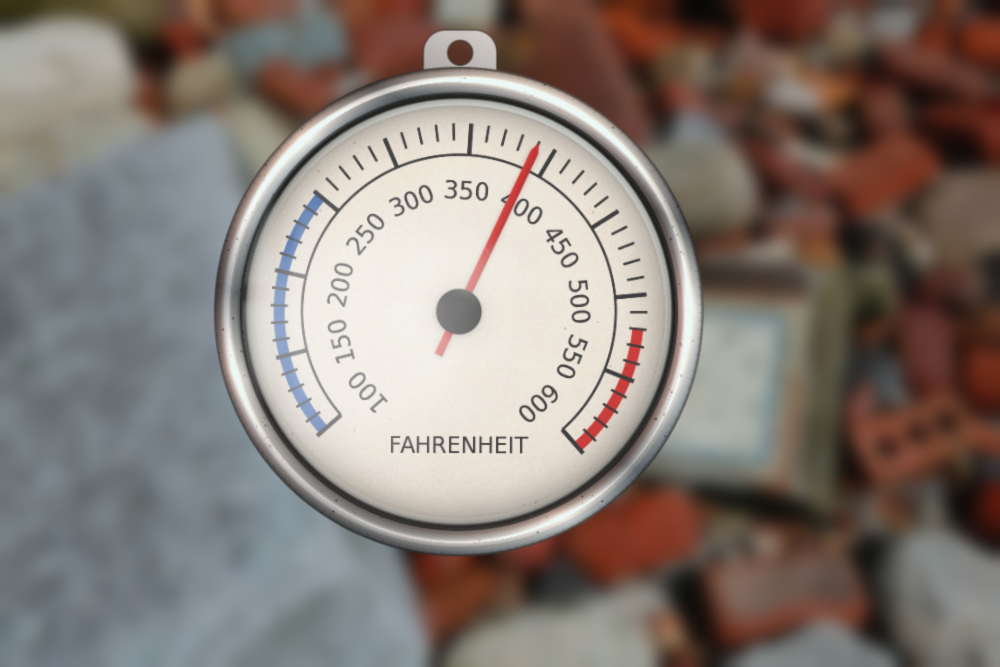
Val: 390,°F
